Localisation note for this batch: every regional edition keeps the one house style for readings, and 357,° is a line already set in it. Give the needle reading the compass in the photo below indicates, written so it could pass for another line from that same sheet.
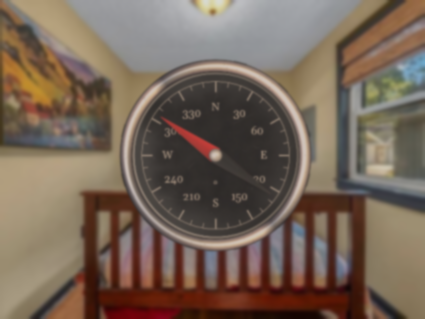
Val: 305,°
